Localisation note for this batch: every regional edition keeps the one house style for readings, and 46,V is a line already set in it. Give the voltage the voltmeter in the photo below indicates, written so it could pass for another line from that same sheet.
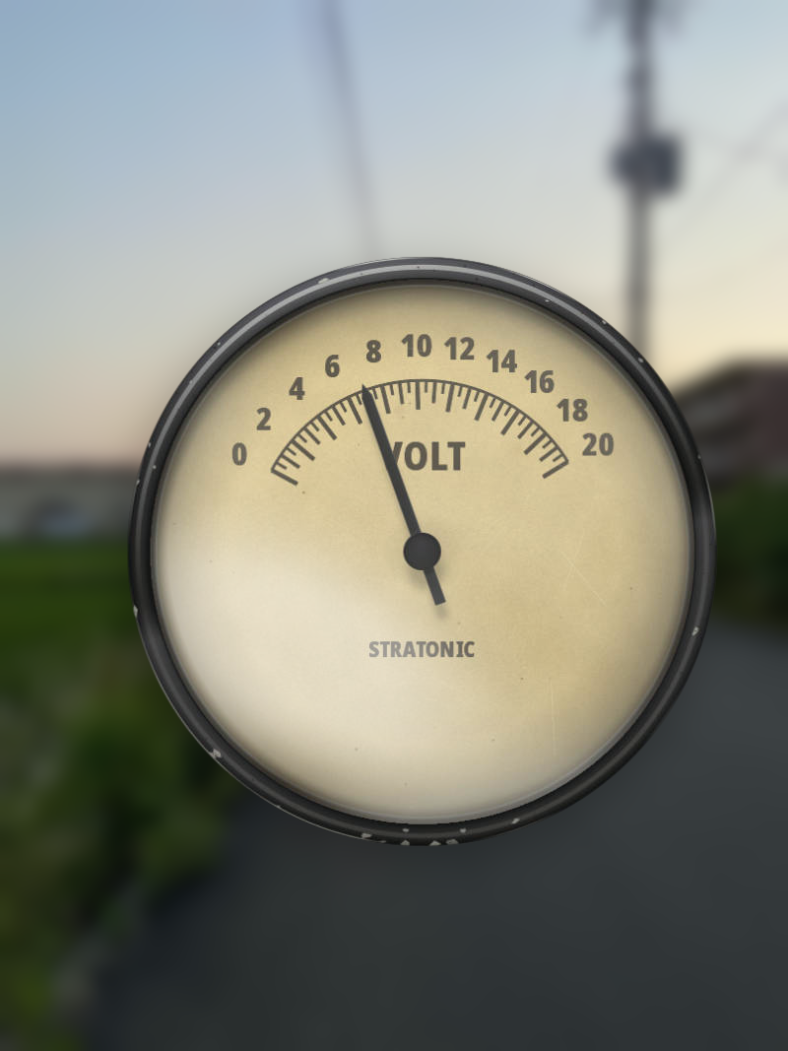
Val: 7,V
